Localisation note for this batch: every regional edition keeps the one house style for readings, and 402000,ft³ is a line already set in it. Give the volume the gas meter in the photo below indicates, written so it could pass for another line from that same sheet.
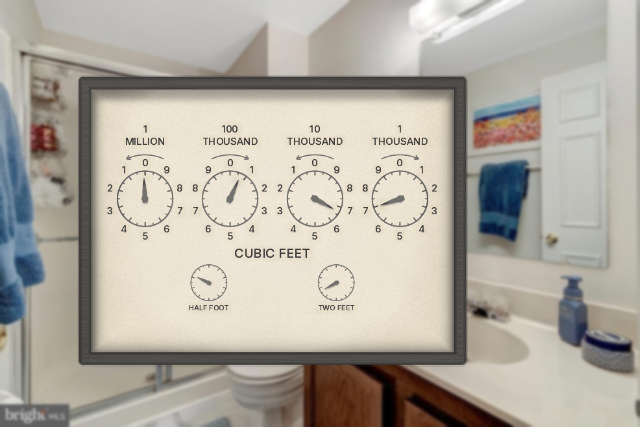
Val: 6700,ft³
